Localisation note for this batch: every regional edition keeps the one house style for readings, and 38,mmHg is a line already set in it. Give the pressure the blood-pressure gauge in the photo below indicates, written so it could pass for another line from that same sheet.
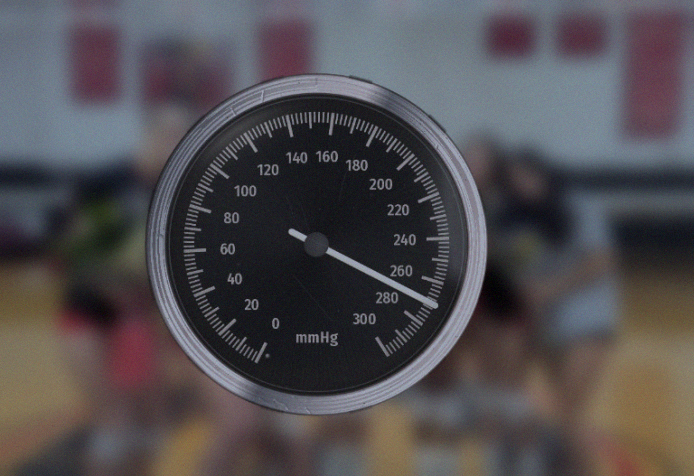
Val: 270,mmHg
